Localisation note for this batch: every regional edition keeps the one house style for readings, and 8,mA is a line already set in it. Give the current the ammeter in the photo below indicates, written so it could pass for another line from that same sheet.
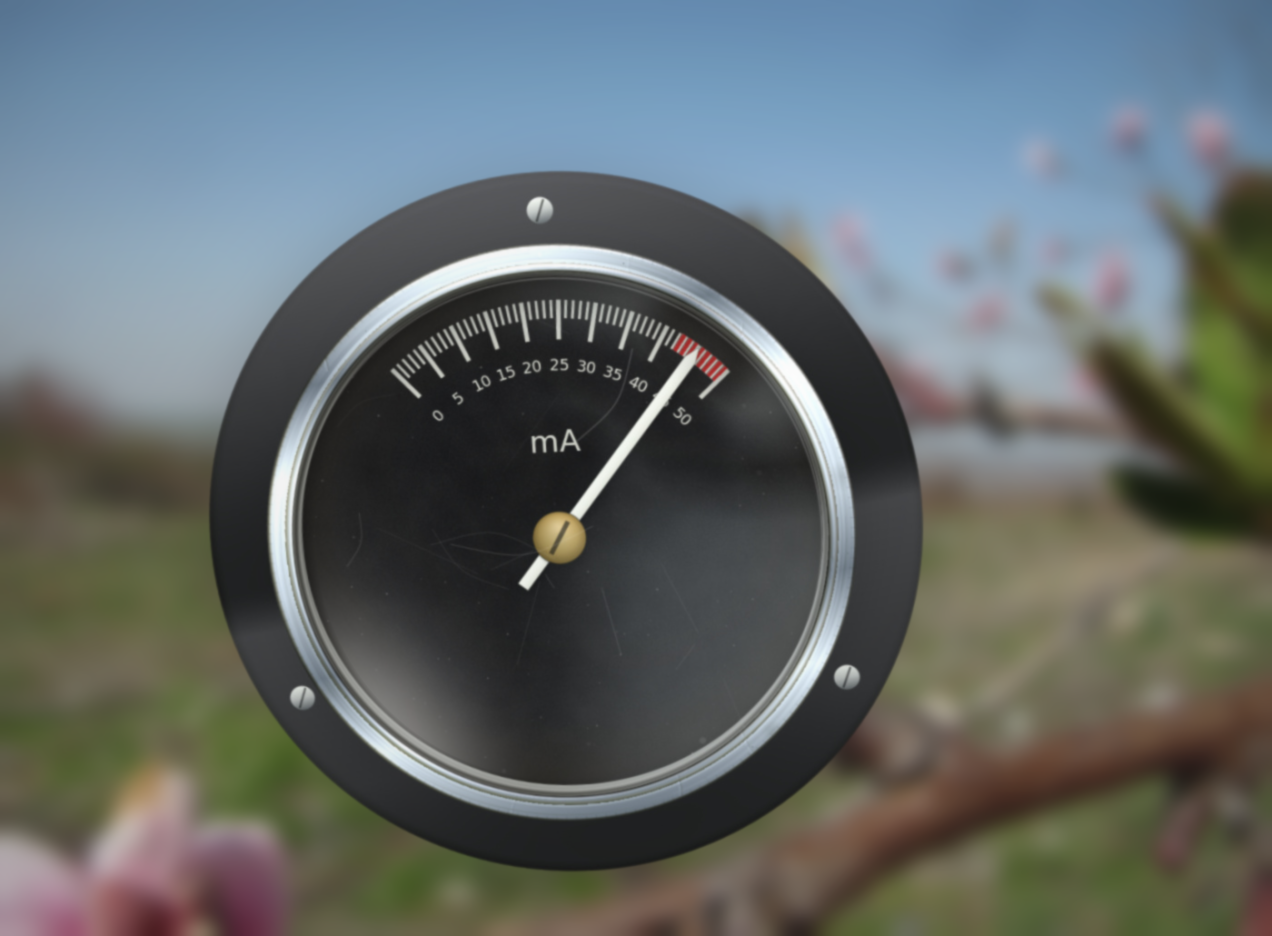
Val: 45,mA
